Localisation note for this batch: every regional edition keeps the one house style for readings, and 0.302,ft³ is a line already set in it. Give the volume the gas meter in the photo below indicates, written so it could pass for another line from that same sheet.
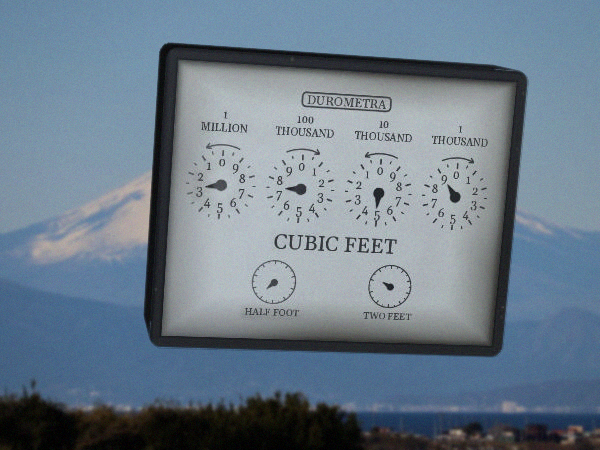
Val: 274900,ft³
